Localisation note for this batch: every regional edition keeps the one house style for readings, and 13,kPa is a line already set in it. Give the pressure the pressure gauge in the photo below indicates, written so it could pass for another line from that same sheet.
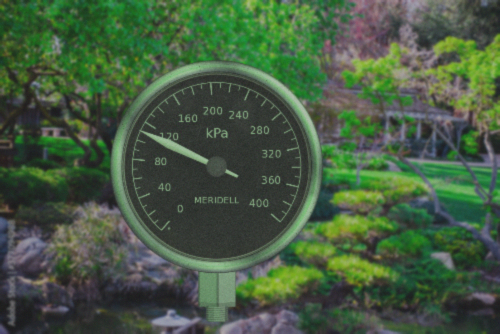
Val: 110,kPa
